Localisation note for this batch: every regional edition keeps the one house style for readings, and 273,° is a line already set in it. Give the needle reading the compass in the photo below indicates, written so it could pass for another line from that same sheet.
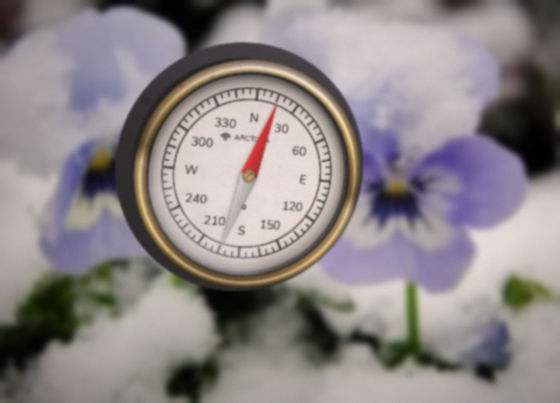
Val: 15,°
